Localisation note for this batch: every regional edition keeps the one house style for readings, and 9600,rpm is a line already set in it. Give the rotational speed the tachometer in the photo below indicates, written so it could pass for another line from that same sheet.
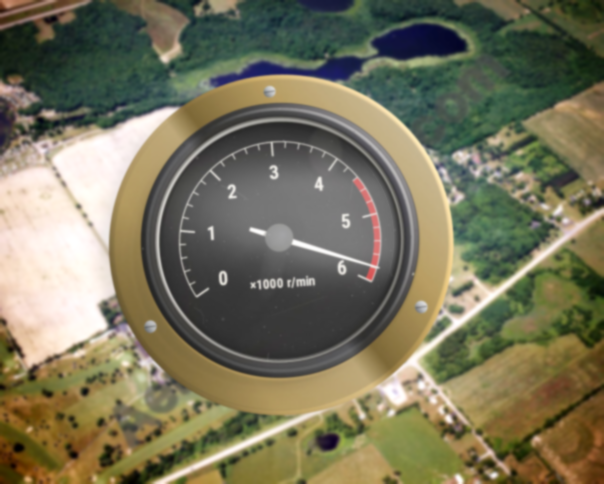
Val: 5800,rpm
